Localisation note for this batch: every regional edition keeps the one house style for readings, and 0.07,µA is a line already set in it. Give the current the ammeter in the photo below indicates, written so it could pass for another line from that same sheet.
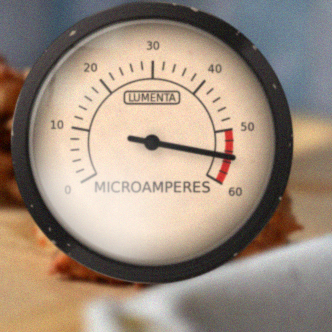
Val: 55,µA
